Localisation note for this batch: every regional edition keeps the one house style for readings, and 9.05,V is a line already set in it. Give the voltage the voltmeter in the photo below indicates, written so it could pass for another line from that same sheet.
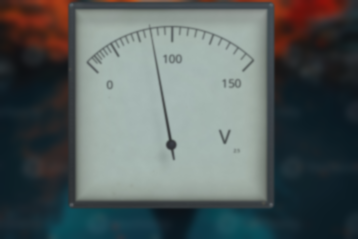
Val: 85,V
